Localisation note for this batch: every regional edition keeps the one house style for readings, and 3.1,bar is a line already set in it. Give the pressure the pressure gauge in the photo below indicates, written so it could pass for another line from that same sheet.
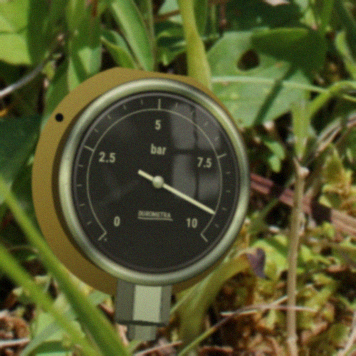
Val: 9.25,bar
